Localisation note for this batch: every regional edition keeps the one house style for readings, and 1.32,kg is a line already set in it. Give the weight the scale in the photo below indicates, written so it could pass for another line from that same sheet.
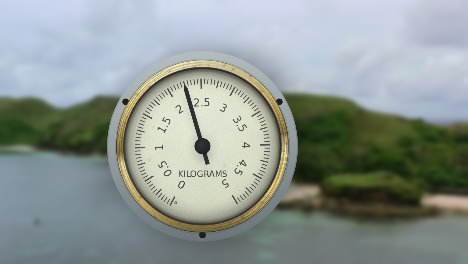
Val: 2.25,kg
